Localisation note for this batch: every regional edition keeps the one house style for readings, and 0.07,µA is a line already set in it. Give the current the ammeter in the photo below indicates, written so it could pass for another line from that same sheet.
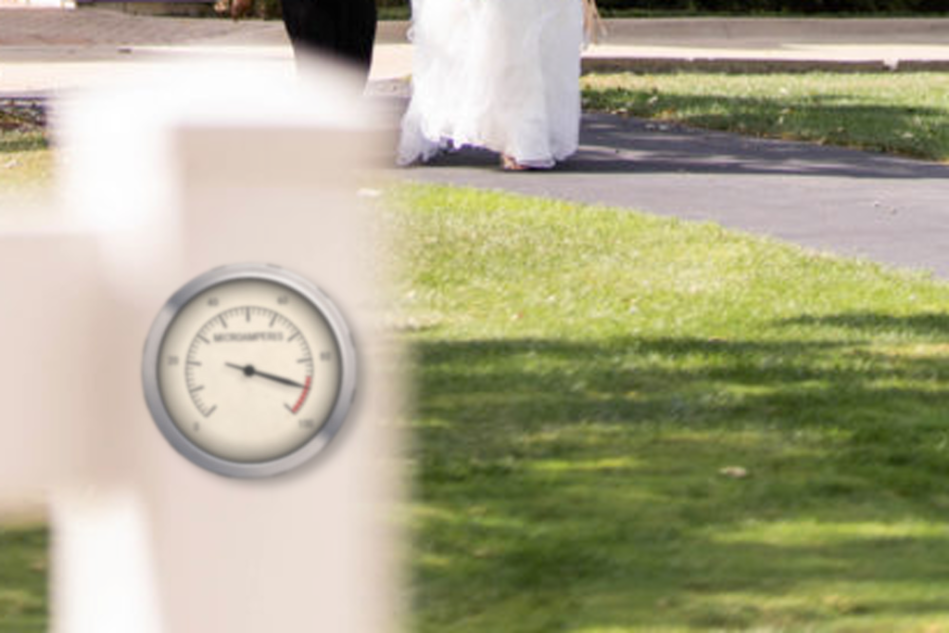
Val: 90,µA
